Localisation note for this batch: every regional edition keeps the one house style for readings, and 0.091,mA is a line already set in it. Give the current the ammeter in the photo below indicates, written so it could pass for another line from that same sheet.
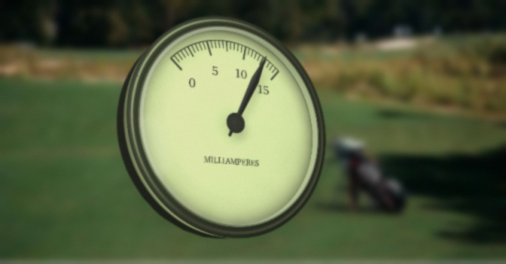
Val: 12.5,mA
